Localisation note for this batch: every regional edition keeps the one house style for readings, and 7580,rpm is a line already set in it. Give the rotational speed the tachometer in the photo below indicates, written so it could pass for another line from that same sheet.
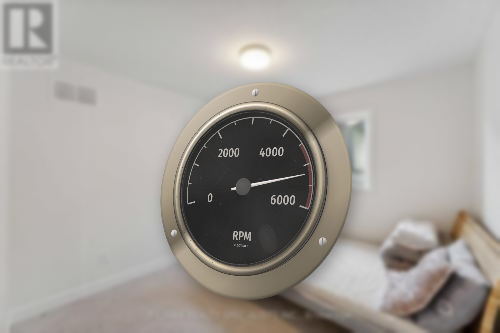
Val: 5250,rpm
